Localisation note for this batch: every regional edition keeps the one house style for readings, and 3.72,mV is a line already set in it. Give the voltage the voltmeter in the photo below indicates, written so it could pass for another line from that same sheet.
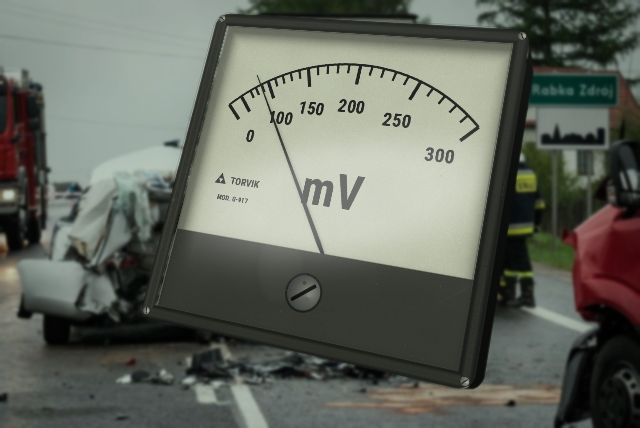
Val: 90,mV
